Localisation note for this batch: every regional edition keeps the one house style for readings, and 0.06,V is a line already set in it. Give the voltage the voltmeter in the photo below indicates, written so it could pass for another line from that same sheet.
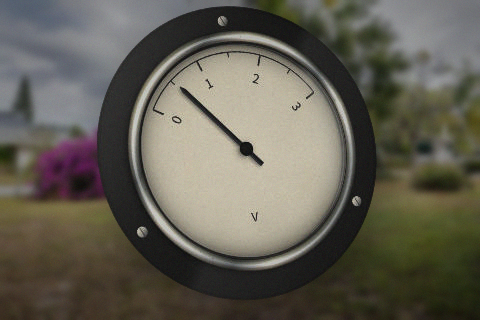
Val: 0.5,V
